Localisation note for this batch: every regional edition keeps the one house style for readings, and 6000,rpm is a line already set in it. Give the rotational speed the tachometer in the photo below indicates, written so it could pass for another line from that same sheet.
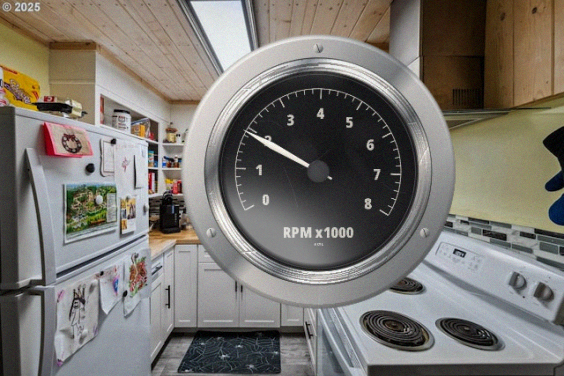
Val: 1900,rpm
